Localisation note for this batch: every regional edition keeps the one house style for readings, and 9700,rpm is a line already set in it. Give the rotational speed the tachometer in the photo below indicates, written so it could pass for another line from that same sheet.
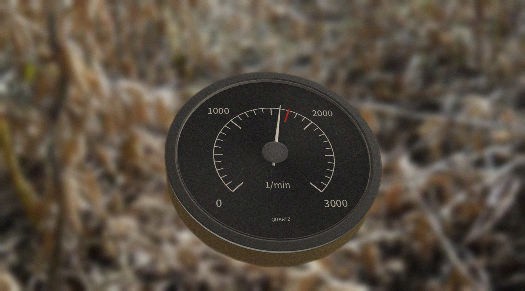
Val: 1600,rpm
